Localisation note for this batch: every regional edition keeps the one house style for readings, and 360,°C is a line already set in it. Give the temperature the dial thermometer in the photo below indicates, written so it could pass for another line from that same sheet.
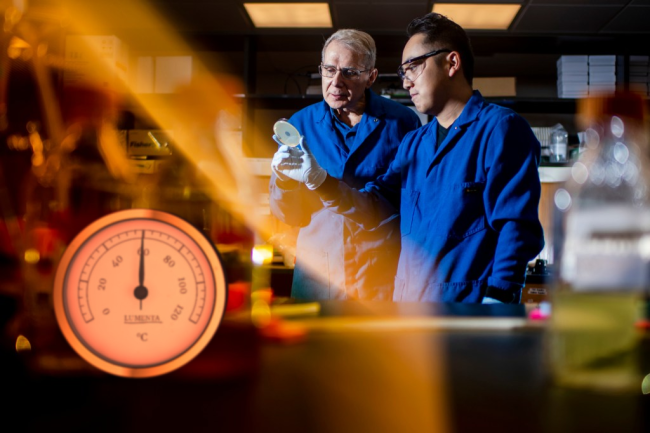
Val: 60,°C
